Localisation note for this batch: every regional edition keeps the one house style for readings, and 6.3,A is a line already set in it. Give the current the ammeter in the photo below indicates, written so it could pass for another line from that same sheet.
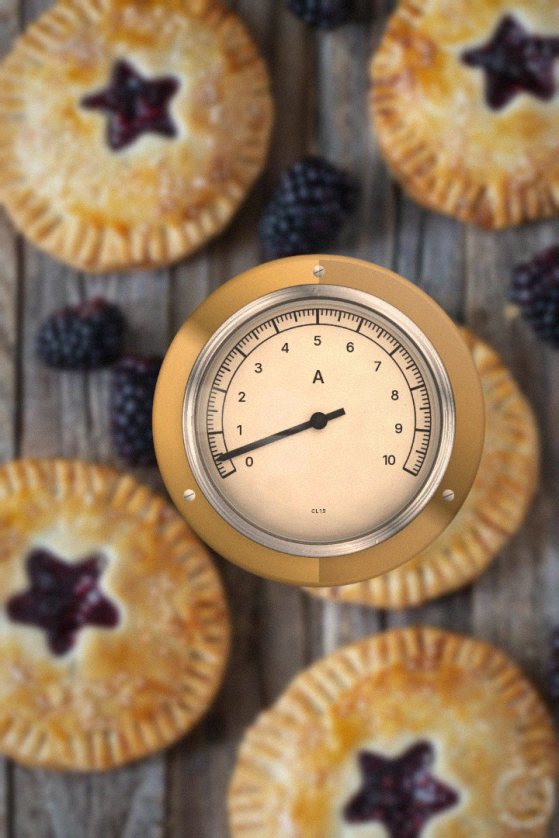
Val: 0.4,A
